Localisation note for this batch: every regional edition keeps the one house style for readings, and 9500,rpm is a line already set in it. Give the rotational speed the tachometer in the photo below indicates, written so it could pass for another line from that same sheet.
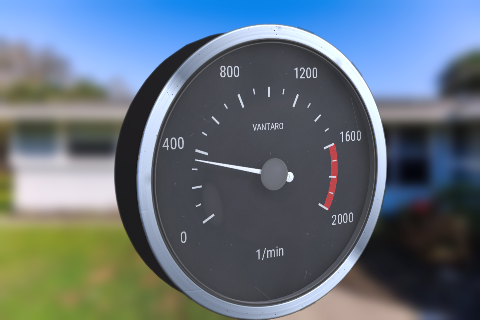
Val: 350,rpm
